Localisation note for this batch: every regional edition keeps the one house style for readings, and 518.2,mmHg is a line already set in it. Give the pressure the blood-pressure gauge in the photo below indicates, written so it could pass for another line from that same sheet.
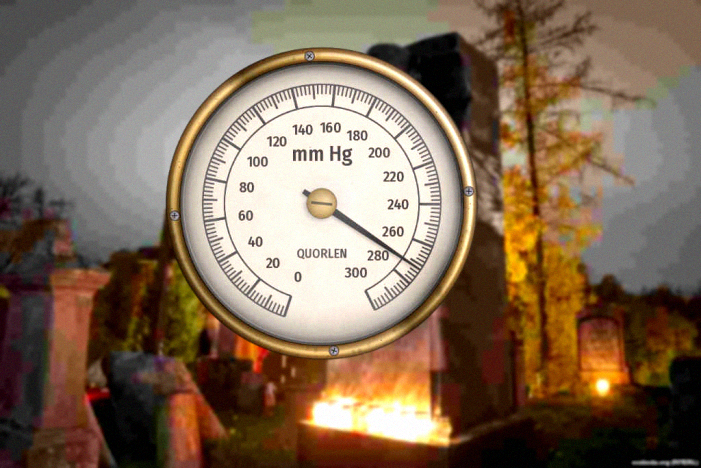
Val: 272,mmHg
